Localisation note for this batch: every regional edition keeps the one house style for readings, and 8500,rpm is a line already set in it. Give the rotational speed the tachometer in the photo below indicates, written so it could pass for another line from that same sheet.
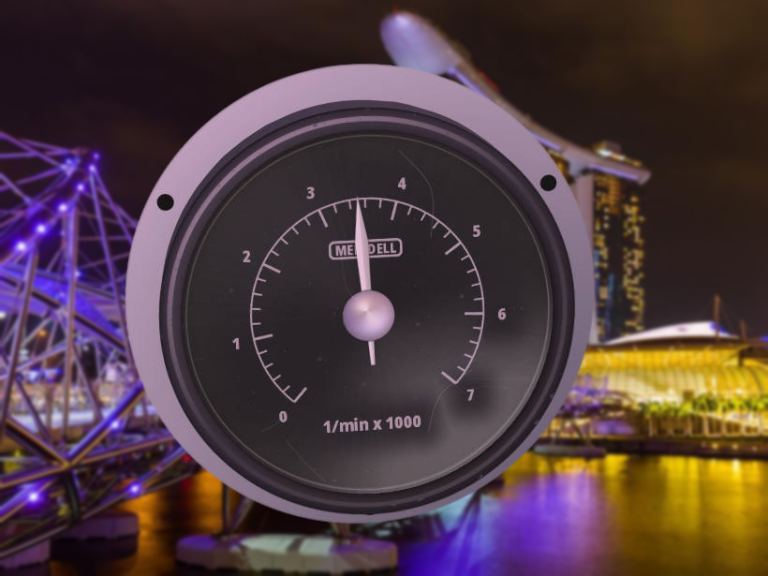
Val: 3500,rpm
